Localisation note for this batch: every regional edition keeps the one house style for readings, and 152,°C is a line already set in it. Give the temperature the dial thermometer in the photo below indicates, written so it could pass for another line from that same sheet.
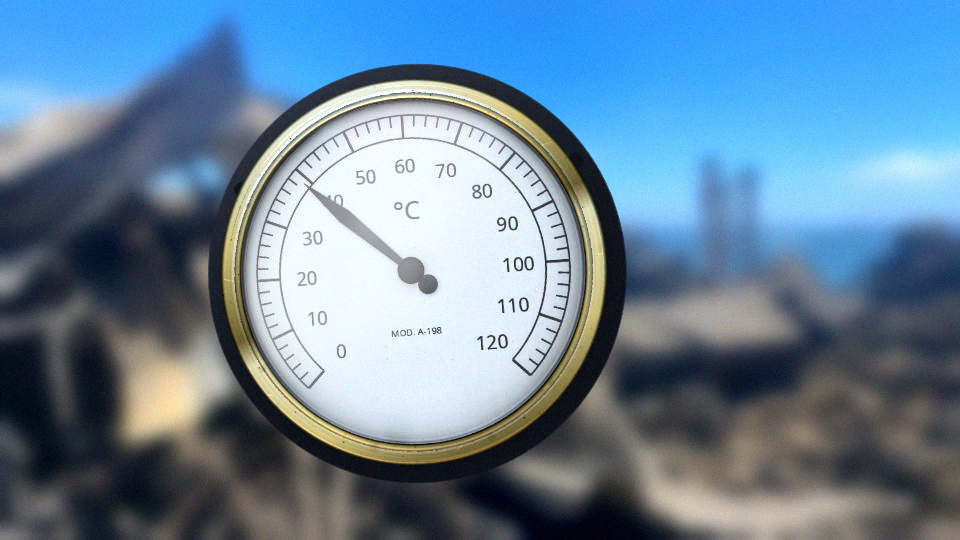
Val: 39,°C
